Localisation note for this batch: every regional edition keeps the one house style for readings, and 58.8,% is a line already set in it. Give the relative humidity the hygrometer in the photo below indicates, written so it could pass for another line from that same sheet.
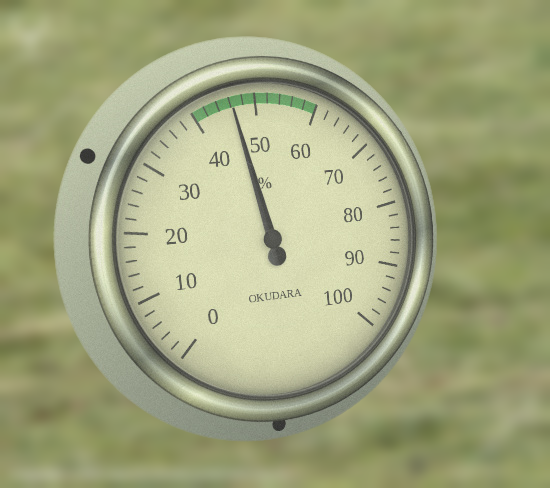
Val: 46,%
